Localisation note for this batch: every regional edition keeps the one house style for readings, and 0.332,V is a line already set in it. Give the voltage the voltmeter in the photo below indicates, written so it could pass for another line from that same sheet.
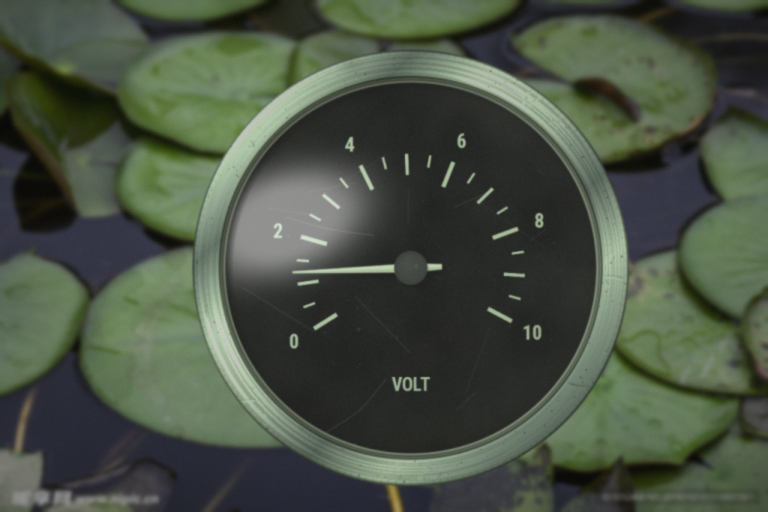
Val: 1.25,V
